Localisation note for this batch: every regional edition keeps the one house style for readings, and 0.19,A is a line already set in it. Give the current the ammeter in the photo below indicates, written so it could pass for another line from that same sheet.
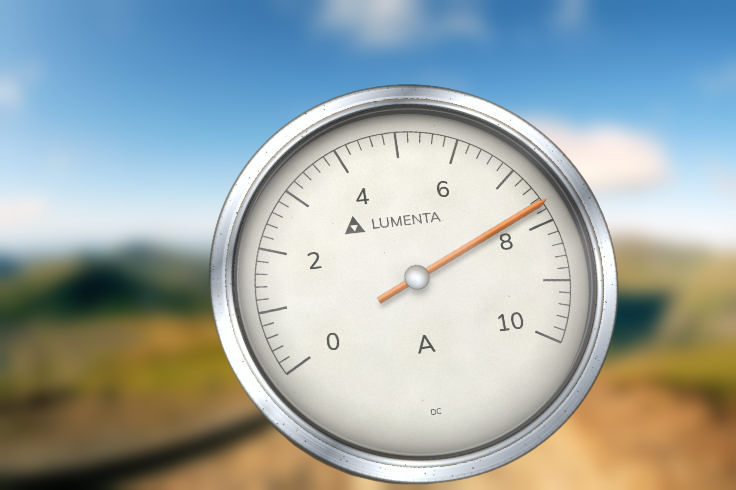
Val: 7.7,A
